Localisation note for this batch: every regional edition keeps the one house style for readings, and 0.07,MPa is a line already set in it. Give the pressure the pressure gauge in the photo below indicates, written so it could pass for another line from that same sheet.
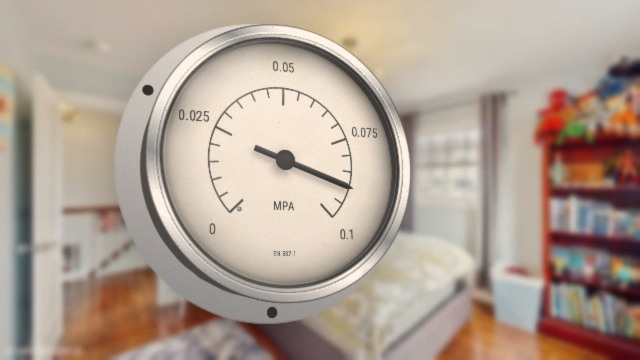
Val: 0.09,MPa
